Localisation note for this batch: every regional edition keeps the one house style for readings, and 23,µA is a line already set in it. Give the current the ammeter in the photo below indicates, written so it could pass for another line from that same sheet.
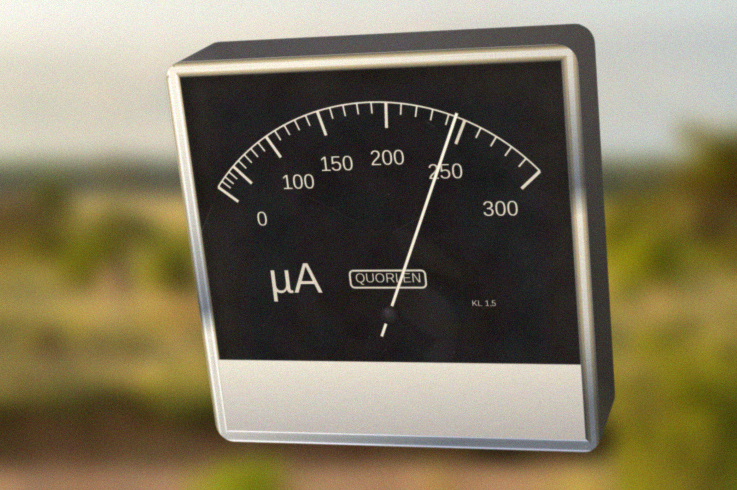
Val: 245,µA
